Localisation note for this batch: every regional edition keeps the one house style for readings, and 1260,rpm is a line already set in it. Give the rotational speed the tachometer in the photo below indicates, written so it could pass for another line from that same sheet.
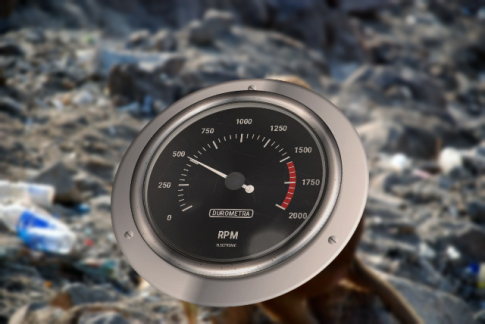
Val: 500,rpm
